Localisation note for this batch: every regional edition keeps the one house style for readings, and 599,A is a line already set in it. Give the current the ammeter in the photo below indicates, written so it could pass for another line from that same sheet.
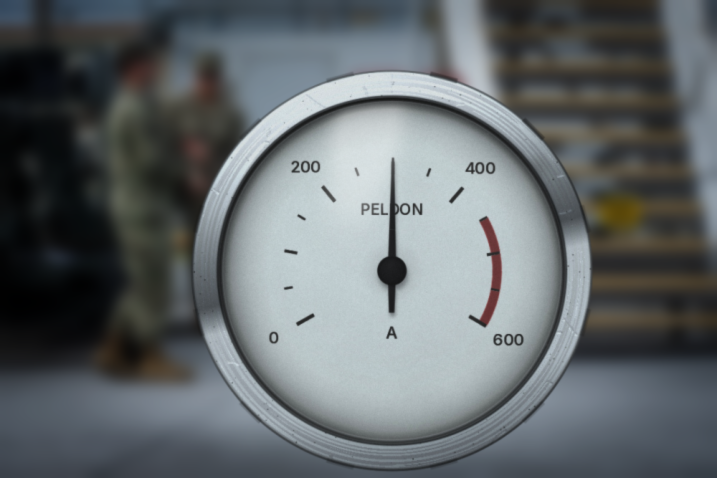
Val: 300,A
